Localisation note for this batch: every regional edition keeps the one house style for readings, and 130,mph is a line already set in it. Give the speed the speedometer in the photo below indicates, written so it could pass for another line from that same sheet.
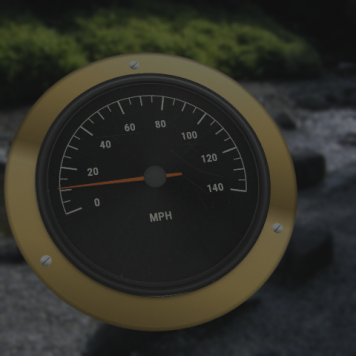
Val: 10,mph
